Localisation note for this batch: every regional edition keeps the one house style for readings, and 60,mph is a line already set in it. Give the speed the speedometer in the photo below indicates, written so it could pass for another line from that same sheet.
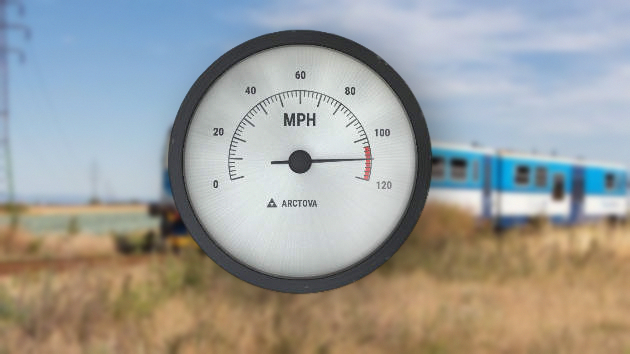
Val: 110,mph
